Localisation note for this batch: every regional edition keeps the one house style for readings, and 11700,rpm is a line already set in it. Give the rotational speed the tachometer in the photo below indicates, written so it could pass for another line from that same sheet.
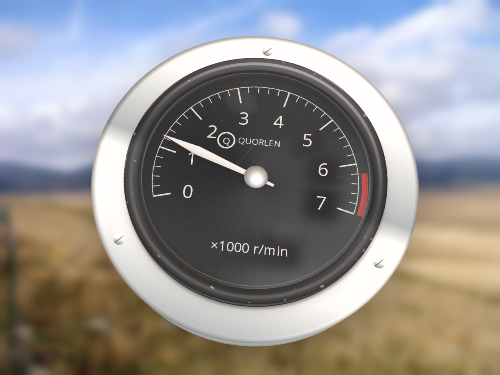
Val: 1200,rpm
